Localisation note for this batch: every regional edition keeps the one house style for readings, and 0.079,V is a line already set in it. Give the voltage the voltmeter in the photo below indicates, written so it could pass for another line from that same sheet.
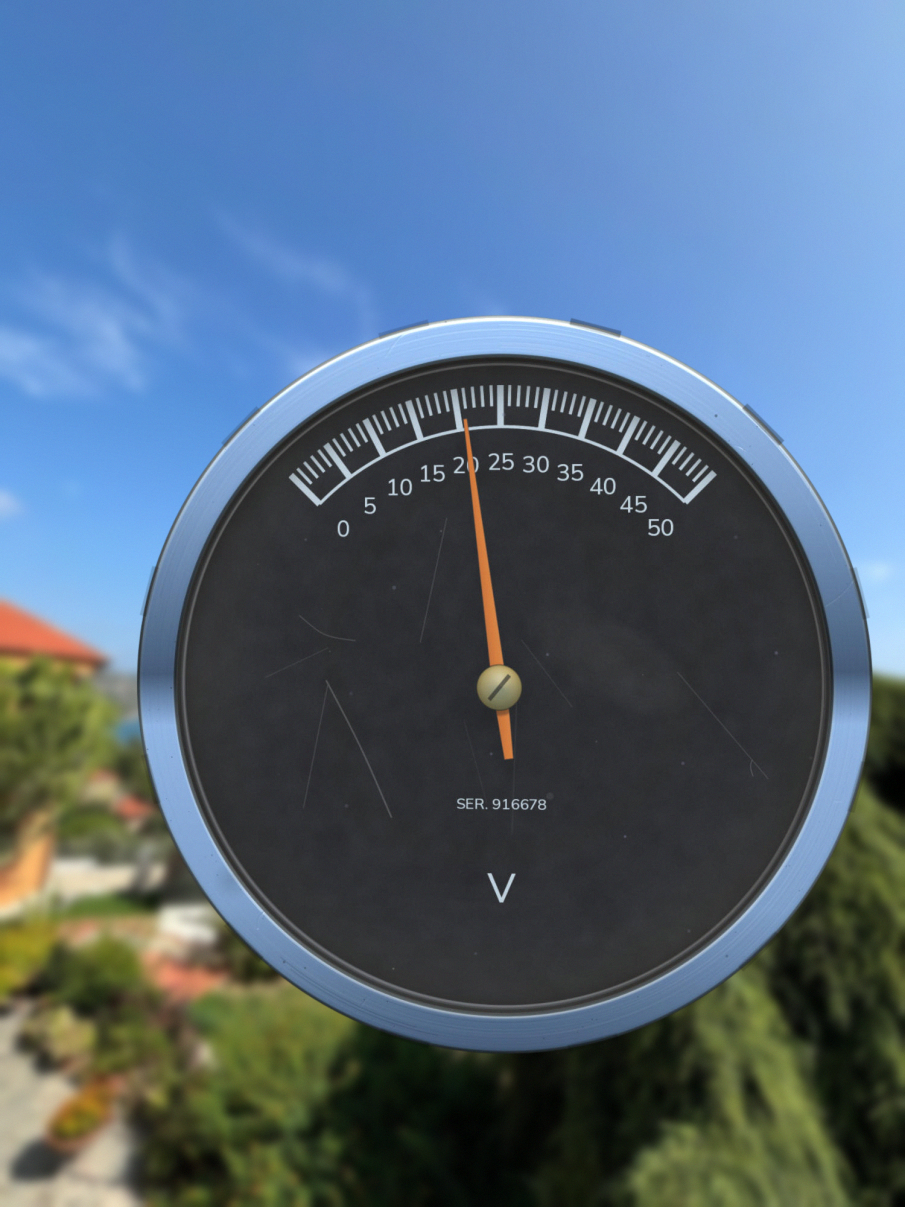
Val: 21,V
